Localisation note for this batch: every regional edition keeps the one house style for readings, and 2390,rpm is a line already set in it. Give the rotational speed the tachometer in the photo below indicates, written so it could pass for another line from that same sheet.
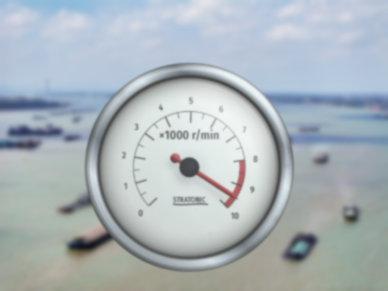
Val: 9500,rpm
